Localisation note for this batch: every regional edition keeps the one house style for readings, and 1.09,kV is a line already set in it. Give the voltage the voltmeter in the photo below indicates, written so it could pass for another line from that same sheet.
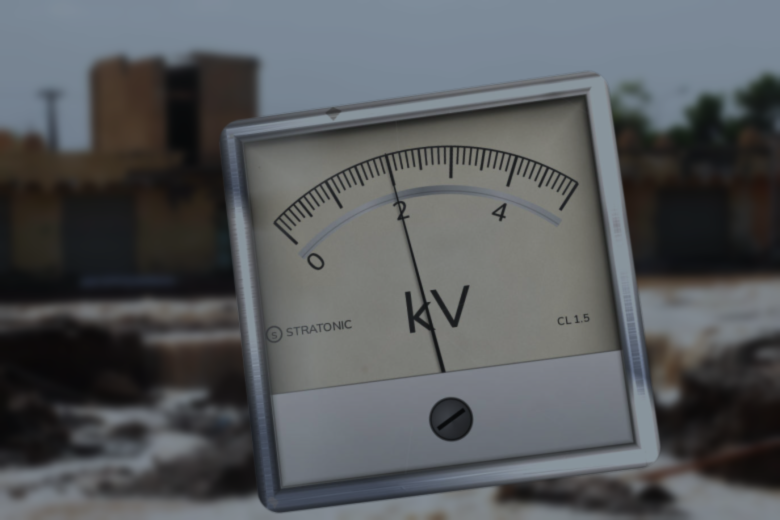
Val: 2,kV
